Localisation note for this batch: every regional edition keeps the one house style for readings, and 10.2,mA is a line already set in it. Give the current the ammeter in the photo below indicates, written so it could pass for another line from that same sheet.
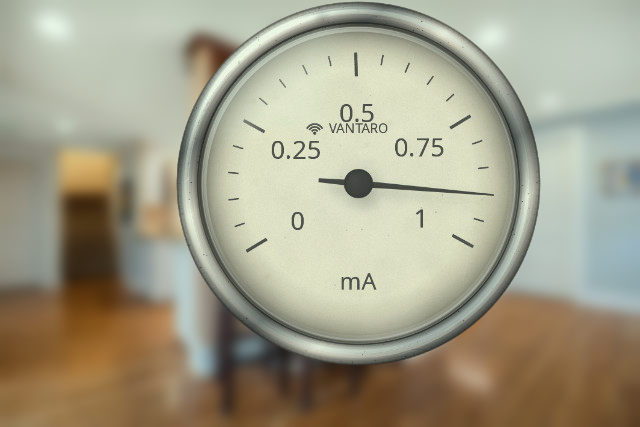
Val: 0.9,mA
